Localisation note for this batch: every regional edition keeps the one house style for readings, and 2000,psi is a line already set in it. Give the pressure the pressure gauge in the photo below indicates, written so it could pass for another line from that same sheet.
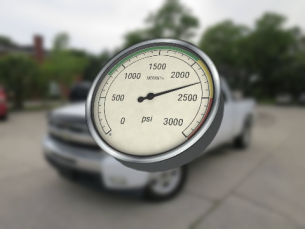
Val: 2300,psi
